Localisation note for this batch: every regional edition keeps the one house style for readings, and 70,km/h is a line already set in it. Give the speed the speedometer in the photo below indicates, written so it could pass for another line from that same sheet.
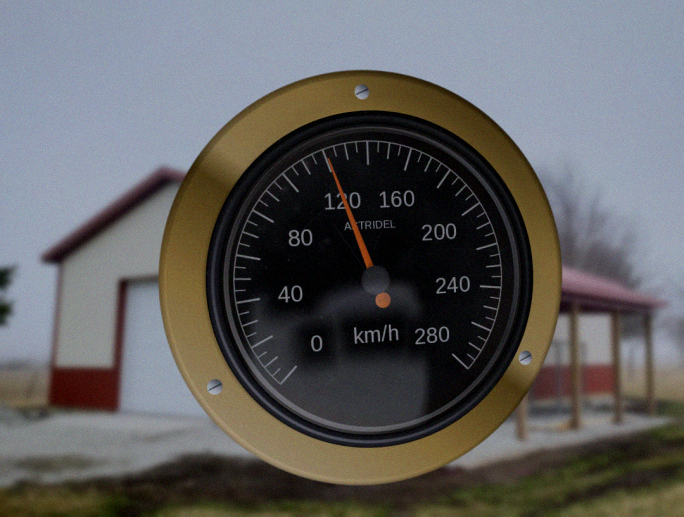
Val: 120,km/h
